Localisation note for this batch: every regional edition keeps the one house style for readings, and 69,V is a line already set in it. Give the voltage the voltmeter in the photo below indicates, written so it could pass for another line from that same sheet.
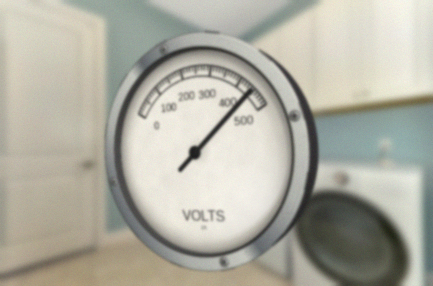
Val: 450,V
